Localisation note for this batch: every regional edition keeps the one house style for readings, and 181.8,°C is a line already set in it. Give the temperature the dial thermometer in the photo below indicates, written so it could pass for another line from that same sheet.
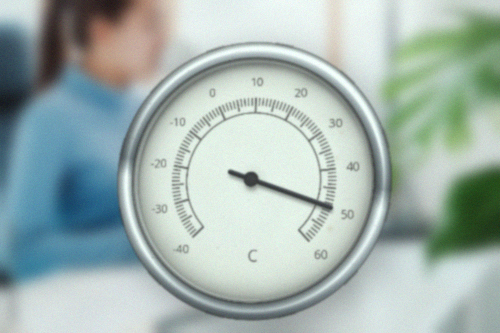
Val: 50,°C
